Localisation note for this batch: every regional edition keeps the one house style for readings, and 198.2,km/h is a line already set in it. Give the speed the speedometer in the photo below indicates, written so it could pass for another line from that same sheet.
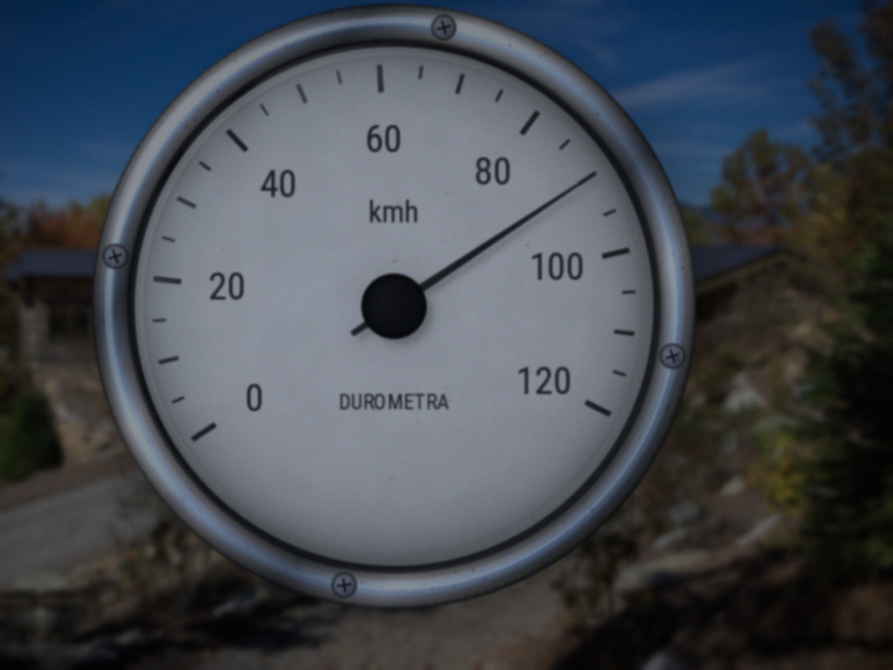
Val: 90,km/h
